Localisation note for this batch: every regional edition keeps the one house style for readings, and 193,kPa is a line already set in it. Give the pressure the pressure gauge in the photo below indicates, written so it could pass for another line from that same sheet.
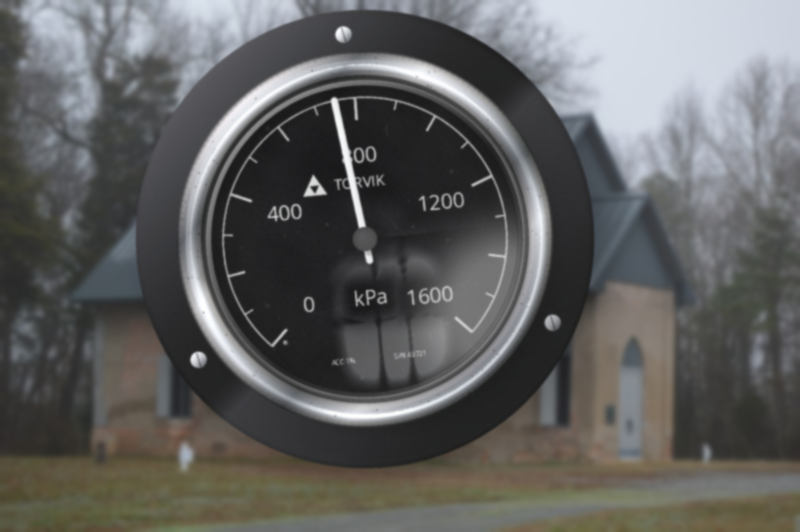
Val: 750,kPa
